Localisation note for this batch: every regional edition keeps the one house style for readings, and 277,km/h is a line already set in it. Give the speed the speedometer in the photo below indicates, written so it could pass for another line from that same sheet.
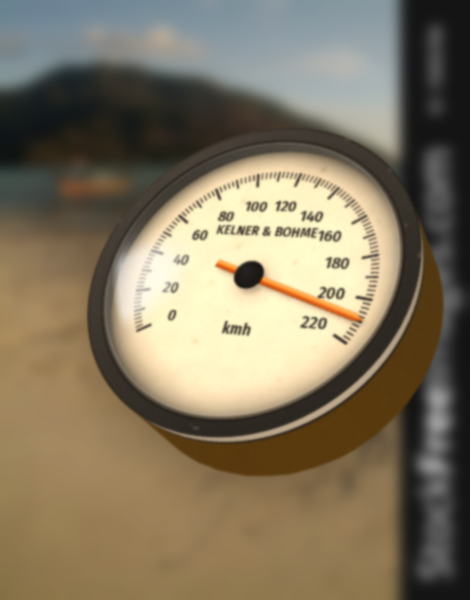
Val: 210,km/h
